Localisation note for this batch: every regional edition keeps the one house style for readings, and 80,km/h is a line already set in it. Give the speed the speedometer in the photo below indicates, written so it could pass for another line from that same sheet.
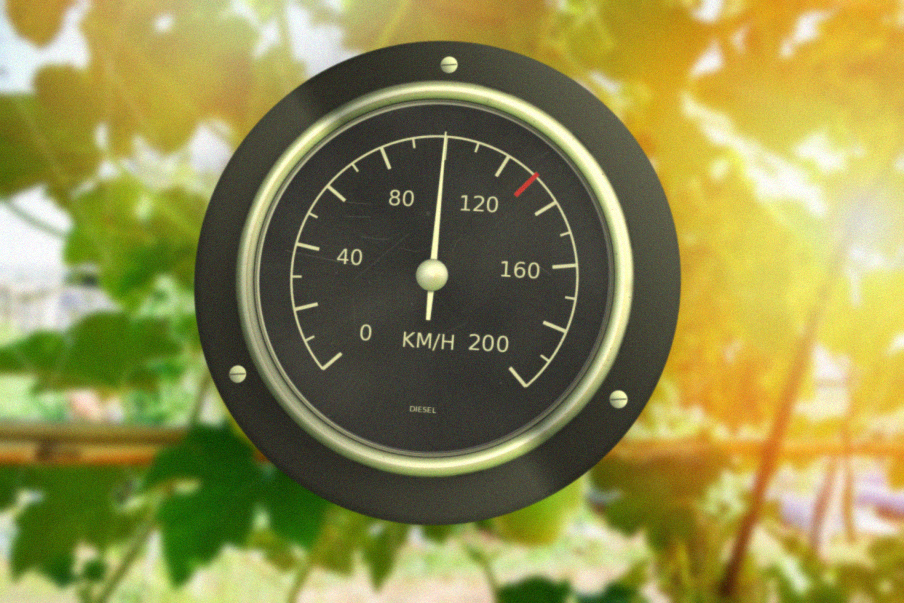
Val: 100,km/h
